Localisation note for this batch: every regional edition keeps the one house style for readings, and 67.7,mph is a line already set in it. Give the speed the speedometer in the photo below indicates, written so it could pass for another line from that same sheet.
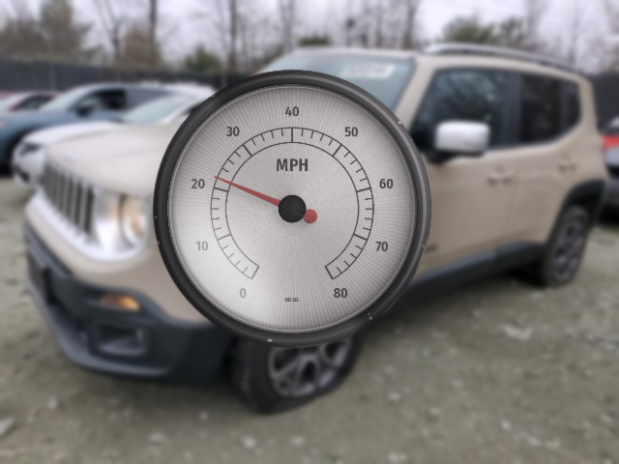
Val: 22,mph
